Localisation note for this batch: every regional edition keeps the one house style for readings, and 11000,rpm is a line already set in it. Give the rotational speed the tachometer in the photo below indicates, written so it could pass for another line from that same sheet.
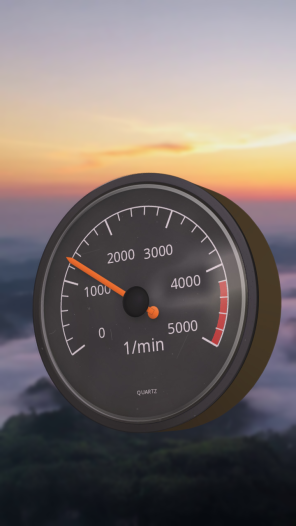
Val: 1300,rpm
